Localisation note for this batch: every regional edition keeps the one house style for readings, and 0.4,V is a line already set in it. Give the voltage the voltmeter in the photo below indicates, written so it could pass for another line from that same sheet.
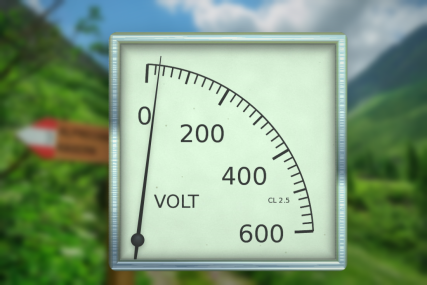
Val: 30,V
